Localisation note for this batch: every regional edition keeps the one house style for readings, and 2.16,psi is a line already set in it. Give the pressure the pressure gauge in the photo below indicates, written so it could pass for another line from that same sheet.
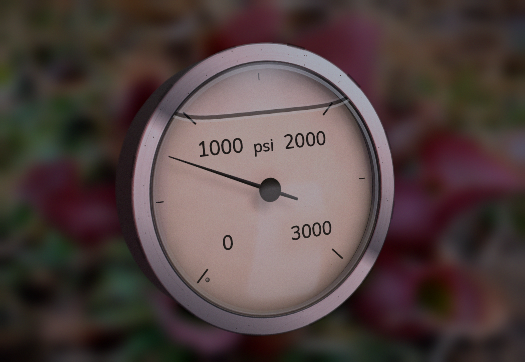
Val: 750,psi
